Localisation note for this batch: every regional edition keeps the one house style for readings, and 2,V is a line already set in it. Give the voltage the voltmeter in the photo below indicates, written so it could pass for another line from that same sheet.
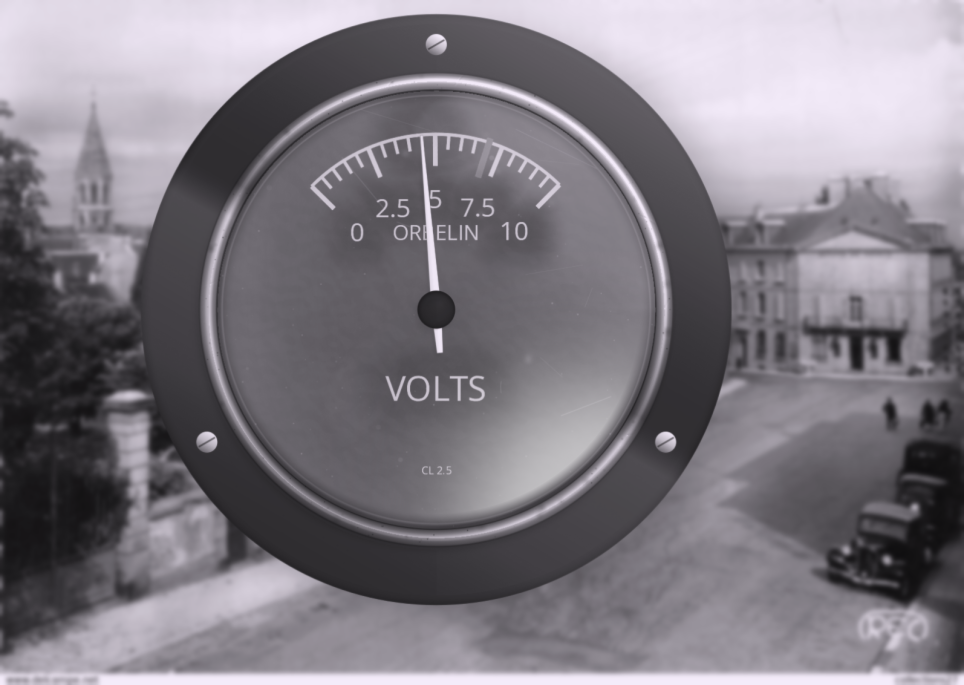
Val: 4.5,V
